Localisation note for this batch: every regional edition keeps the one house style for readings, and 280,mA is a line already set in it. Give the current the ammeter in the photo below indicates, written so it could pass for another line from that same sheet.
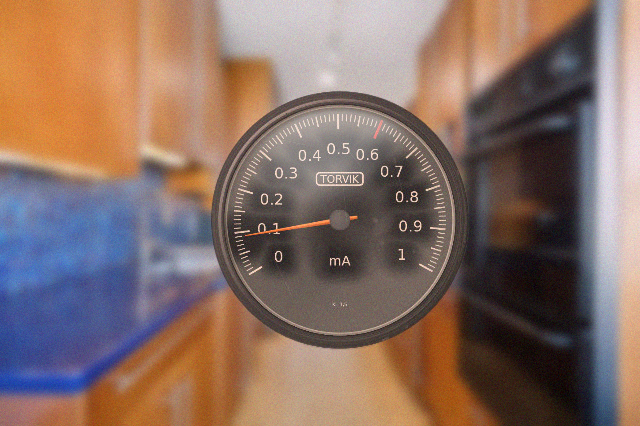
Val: 0.09,mA
